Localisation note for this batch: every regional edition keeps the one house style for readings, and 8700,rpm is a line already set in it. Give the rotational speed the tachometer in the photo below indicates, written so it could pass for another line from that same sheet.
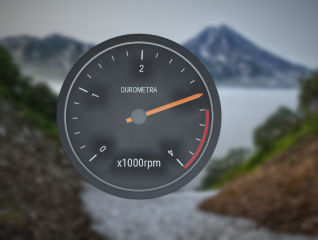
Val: 3000,rpm
